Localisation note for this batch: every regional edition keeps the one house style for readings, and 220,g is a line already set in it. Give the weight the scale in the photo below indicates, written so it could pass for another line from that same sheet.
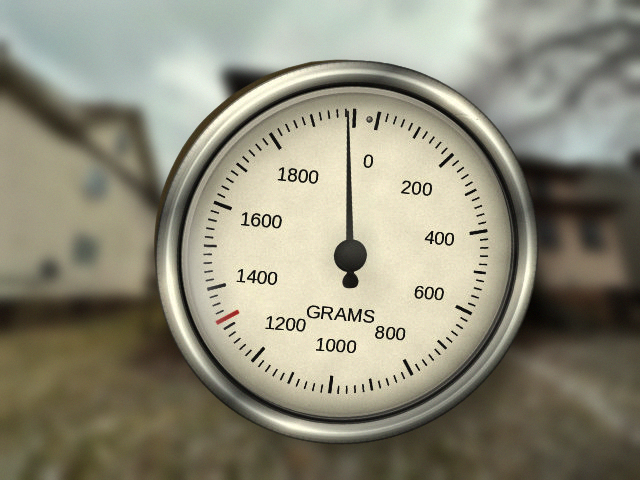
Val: 1980,g
